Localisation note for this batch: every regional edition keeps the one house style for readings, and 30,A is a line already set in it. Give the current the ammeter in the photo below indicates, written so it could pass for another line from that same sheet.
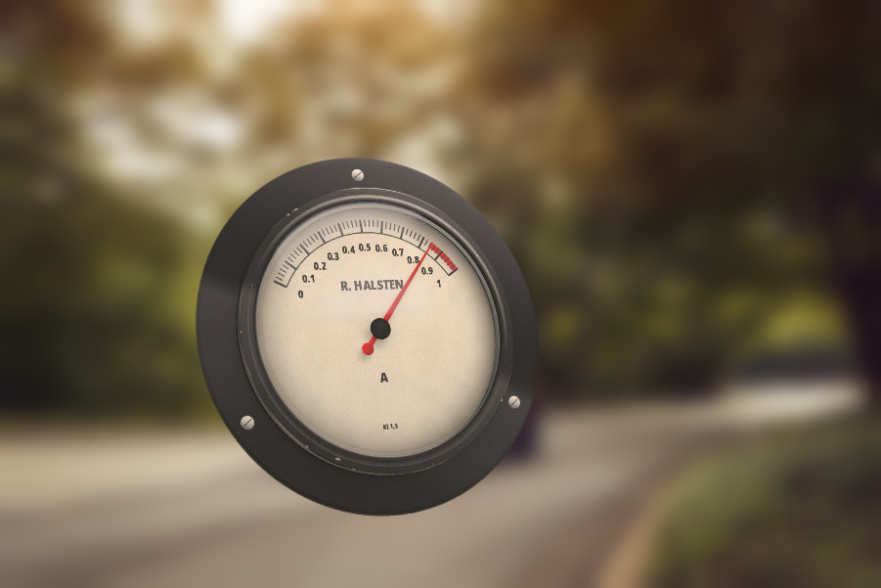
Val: 0.84,A
